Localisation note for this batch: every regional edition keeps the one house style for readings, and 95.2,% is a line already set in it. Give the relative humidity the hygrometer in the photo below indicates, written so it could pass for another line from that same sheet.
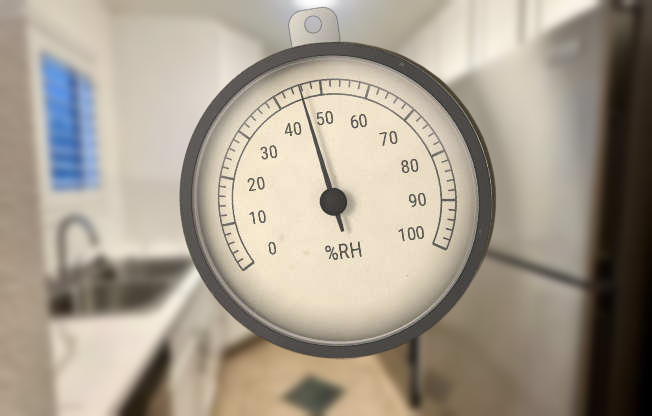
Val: 46,%
